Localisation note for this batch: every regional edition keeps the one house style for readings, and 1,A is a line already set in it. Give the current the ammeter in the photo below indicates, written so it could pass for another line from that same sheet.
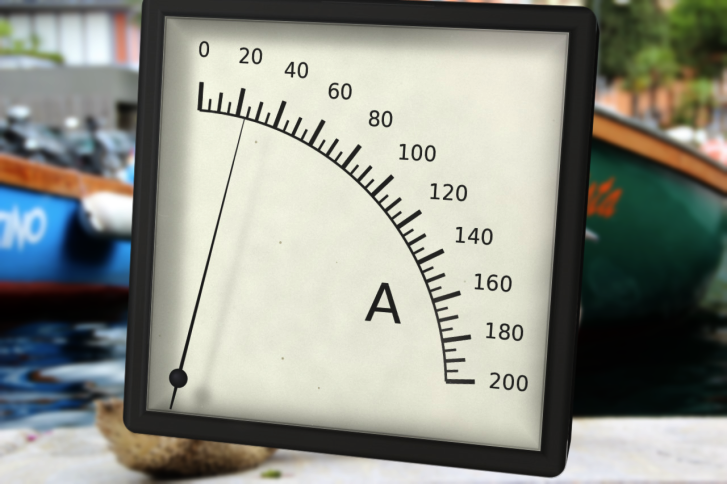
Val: 25,A
